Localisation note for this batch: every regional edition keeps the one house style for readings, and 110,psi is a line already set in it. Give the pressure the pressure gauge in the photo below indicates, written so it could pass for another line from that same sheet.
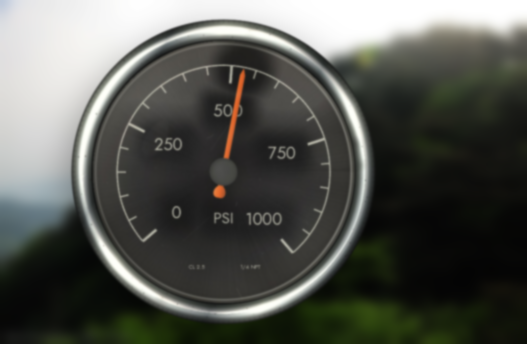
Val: 525,psi
